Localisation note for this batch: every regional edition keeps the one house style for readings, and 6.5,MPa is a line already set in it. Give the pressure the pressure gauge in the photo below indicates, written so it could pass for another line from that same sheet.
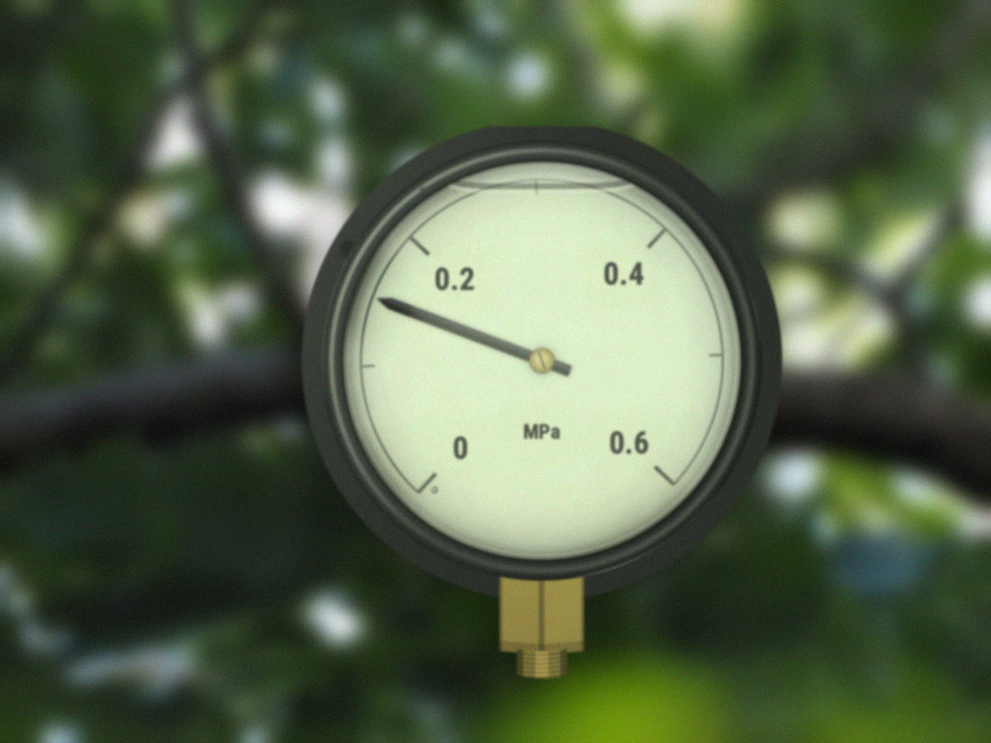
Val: 0.15,MPa
